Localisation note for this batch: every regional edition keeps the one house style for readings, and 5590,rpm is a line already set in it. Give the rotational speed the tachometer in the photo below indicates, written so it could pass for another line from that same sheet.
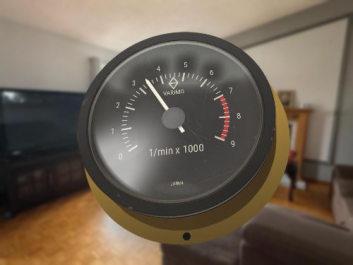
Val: 3400,rpm
